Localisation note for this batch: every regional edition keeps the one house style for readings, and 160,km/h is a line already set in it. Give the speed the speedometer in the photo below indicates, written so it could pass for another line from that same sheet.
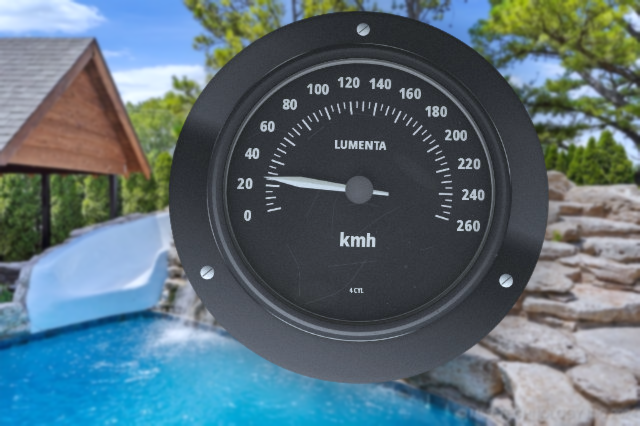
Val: 25,km/h
